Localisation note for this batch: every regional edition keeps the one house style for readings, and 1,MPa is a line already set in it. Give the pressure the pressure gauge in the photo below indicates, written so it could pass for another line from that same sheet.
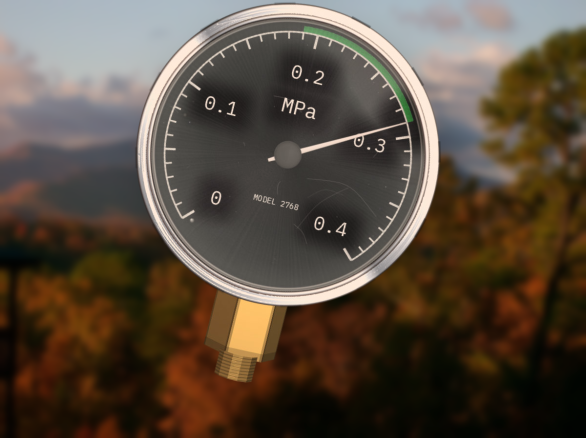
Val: 0.29,MPa
